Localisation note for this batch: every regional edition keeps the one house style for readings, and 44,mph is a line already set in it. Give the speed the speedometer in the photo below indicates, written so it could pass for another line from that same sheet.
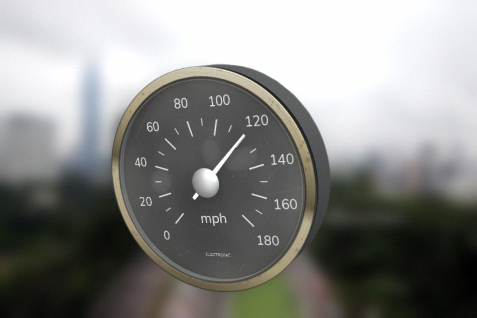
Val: 120,mph
